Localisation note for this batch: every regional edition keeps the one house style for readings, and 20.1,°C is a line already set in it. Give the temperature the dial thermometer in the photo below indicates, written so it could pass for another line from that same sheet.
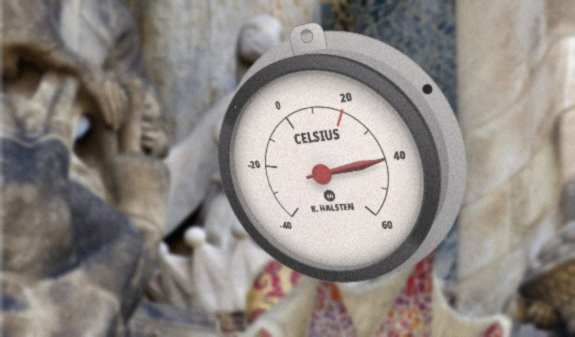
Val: 40,°C
